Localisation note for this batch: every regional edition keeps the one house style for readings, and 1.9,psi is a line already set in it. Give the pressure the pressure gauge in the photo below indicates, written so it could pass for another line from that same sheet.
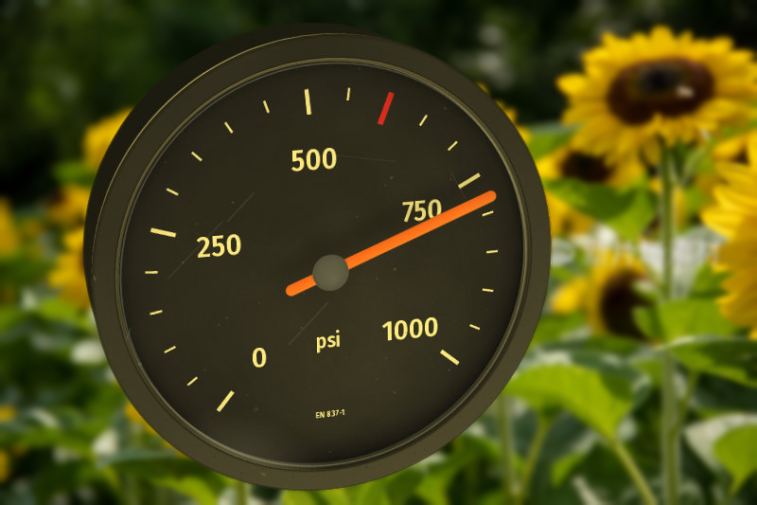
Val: 775,psi
